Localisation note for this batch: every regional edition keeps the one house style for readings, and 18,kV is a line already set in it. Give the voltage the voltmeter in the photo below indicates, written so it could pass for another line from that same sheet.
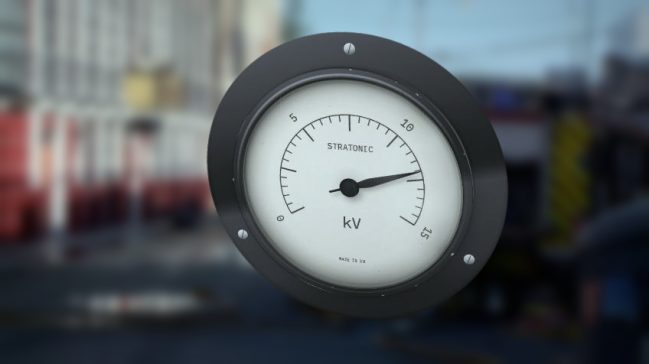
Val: 12,kV
